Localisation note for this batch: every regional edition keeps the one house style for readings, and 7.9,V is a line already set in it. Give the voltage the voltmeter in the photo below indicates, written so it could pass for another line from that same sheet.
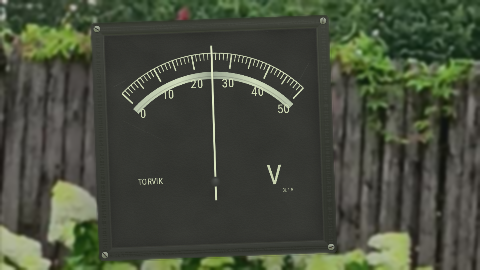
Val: 25,V
